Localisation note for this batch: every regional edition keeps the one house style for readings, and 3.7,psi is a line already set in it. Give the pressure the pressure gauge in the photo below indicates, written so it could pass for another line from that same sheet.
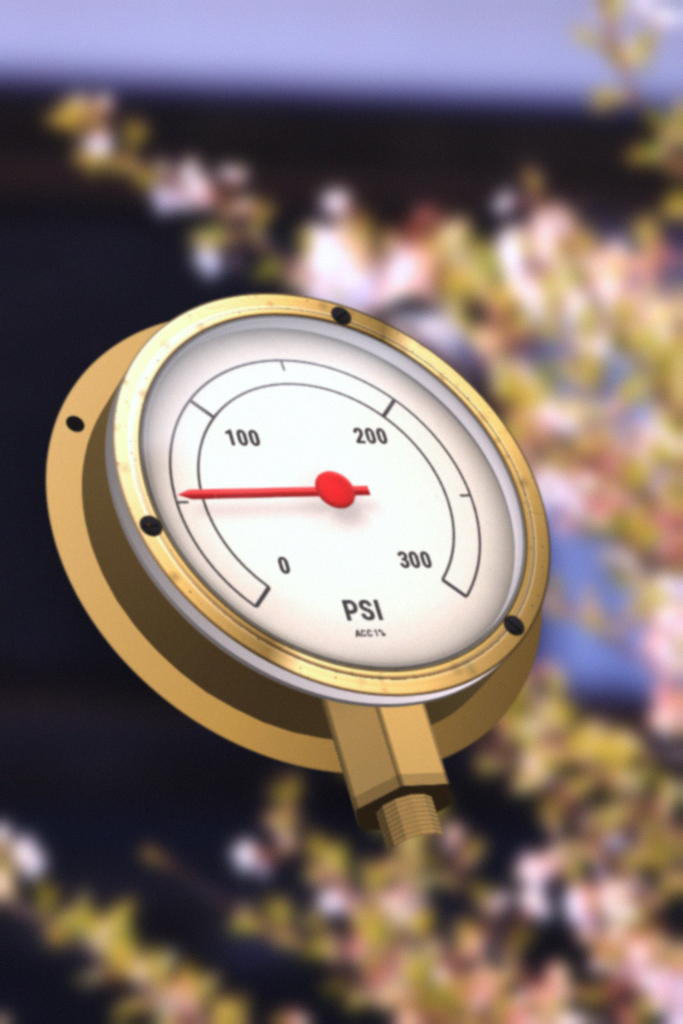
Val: 50,psi
